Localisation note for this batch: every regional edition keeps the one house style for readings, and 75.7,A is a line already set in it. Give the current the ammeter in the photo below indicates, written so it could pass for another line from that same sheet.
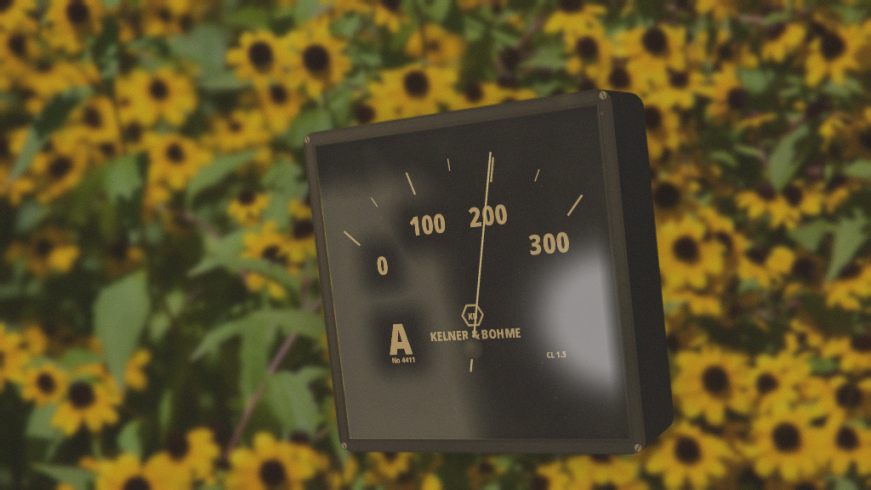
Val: 200,A
